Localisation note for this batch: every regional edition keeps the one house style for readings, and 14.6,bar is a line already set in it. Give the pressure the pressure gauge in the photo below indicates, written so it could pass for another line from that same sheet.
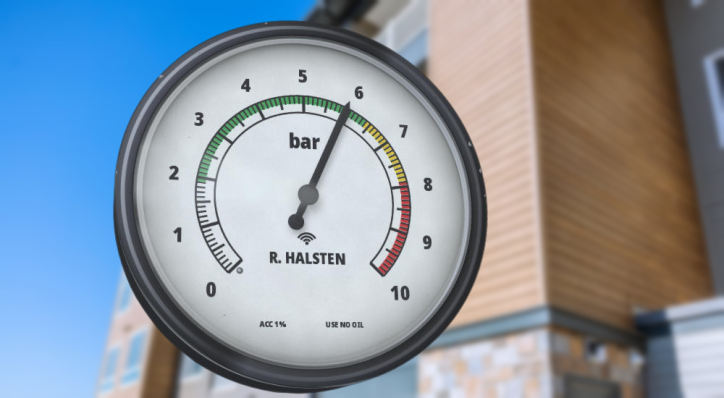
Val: 5.9,bar
